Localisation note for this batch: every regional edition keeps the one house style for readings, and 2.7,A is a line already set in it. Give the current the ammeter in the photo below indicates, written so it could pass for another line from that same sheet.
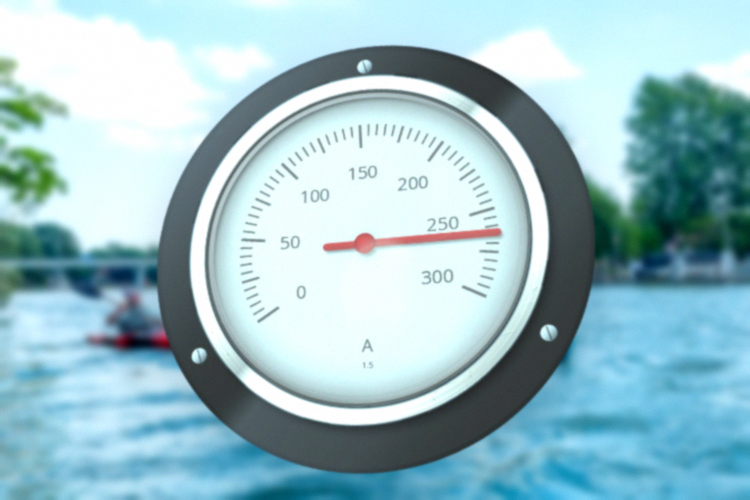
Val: 265,A
